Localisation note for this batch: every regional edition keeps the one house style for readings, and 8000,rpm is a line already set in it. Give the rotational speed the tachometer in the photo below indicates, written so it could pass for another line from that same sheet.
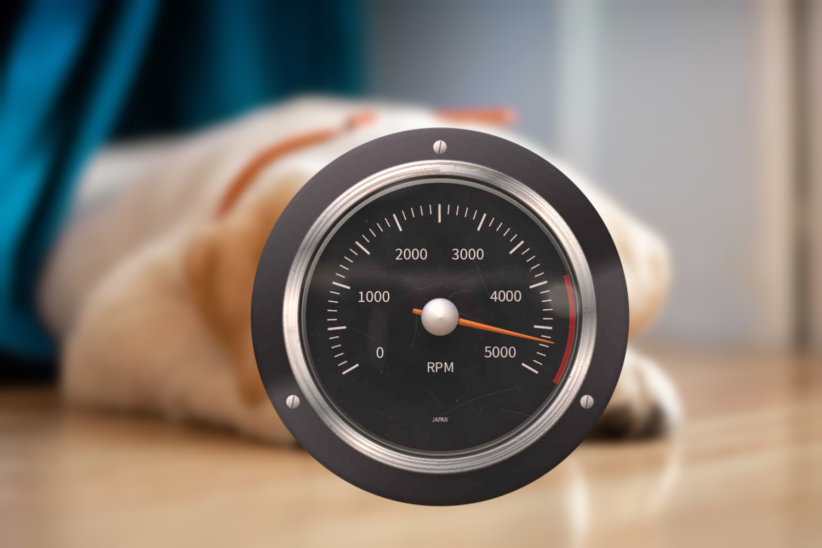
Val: 4650,rpm
